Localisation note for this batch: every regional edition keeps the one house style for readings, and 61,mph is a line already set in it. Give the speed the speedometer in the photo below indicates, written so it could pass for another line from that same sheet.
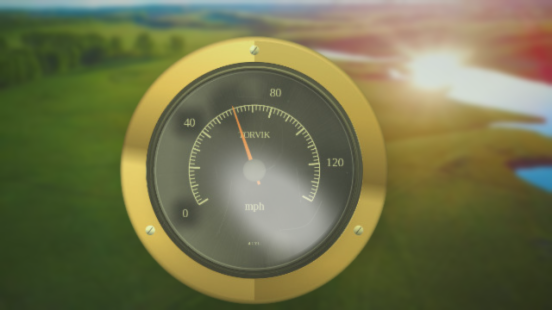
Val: 60,mph
